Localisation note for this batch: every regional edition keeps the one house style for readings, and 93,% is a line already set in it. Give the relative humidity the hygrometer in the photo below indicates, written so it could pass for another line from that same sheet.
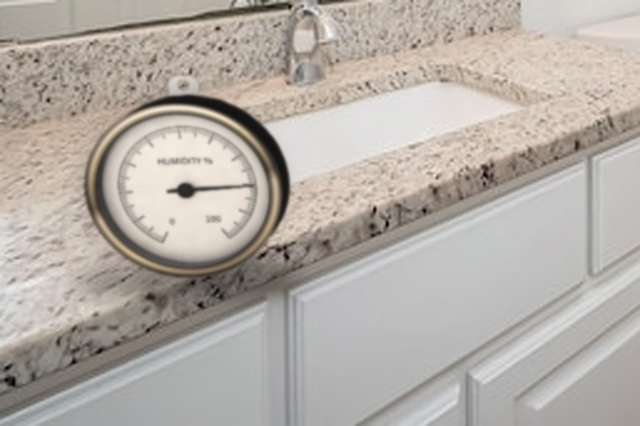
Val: 80,%
